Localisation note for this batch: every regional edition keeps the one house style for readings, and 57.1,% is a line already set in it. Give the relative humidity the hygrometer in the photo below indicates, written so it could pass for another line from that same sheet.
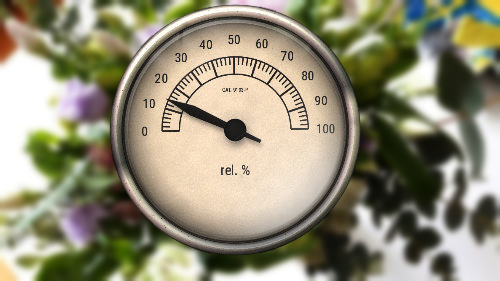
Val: 14,%
